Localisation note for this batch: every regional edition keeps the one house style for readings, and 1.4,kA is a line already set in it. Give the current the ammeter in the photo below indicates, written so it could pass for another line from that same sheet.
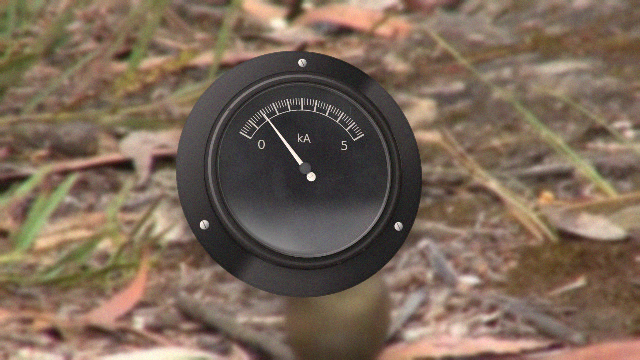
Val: 1,kA
